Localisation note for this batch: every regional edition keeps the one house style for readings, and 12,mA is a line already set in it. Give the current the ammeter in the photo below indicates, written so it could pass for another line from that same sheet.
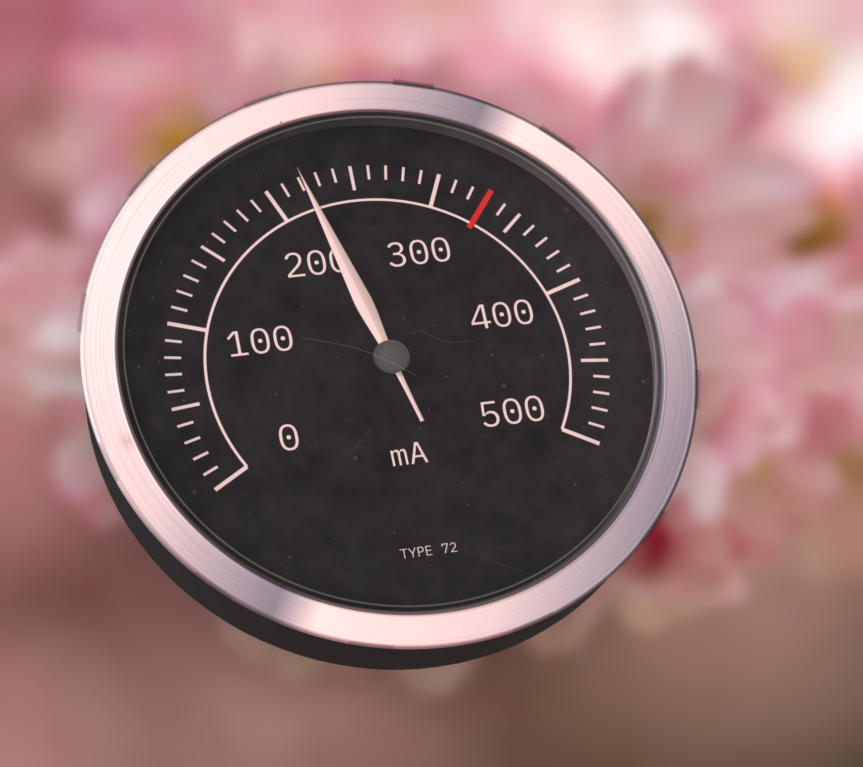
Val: 220,mA
